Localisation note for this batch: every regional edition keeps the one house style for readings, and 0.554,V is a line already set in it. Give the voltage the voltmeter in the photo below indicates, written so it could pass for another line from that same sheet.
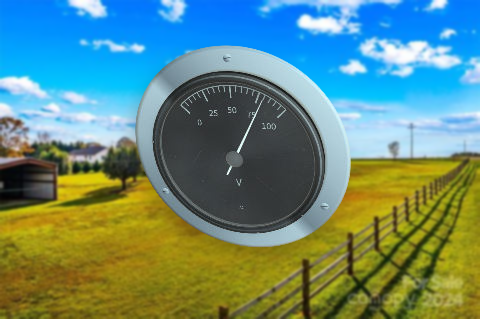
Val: 80,V
